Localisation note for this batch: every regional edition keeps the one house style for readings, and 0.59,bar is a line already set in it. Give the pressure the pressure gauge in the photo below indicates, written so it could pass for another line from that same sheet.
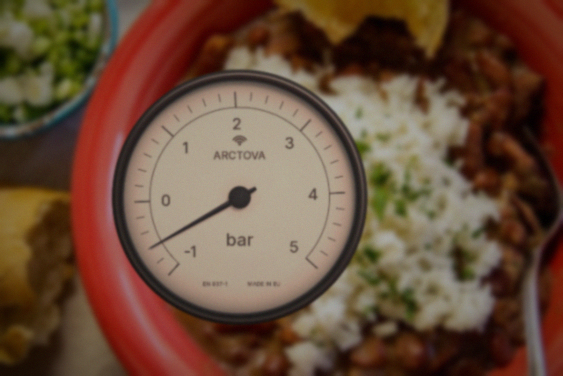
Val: -0.6,bar
